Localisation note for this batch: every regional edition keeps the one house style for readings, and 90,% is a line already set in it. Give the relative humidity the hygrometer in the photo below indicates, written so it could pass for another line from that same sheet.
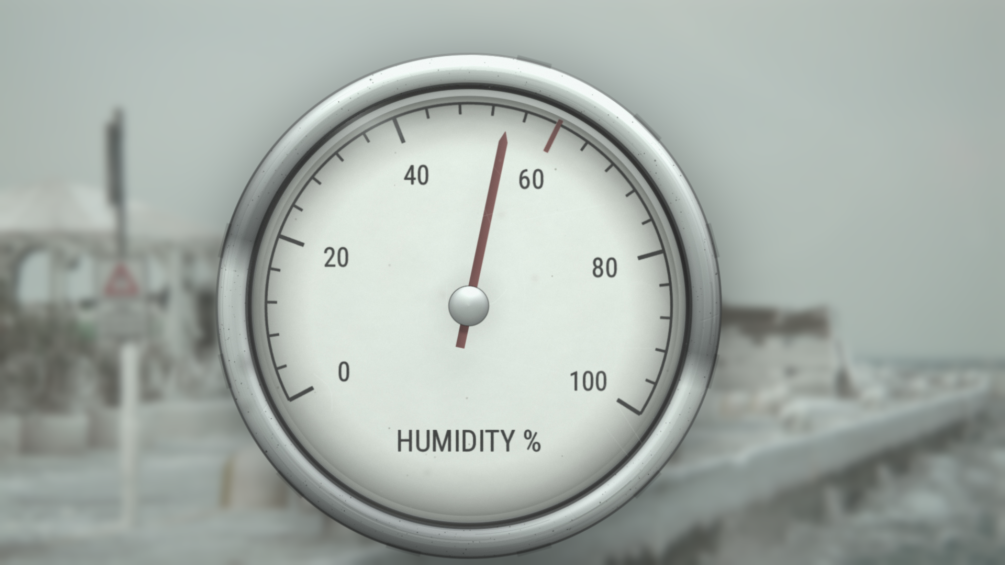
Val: 54,%
